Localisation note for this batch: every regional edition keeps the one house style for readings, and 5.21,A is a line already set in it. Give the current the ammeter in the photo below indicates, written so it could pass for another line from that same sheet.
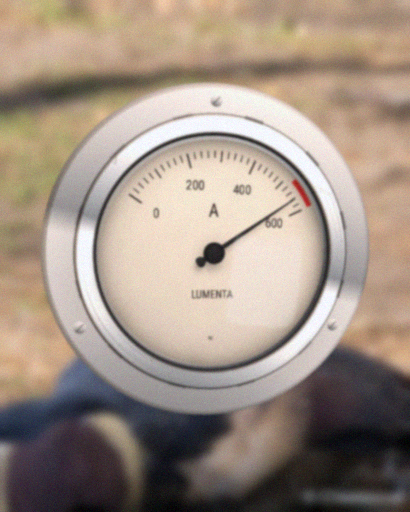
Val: 560,A
